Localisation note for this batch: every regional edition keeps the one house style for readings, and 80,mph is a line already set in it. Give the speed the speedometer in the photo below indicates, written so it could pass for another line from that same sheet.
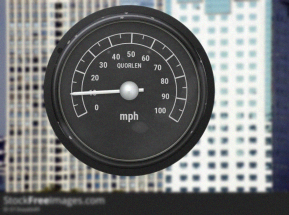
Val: 10,mph
